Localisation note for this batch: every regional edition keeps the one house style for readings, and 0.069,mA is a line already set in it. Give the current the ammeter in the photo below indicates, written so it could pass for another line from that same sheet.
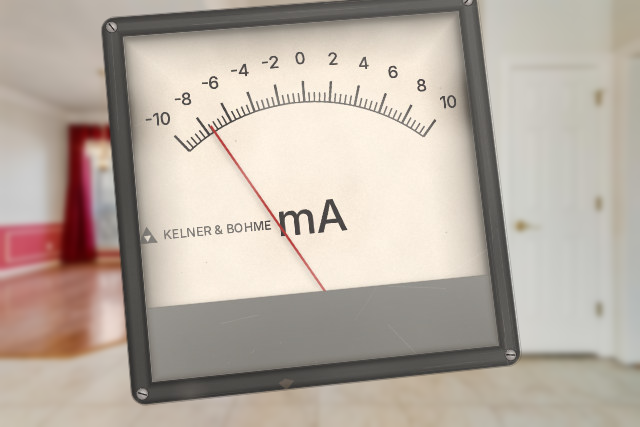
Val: -7.6,mA
